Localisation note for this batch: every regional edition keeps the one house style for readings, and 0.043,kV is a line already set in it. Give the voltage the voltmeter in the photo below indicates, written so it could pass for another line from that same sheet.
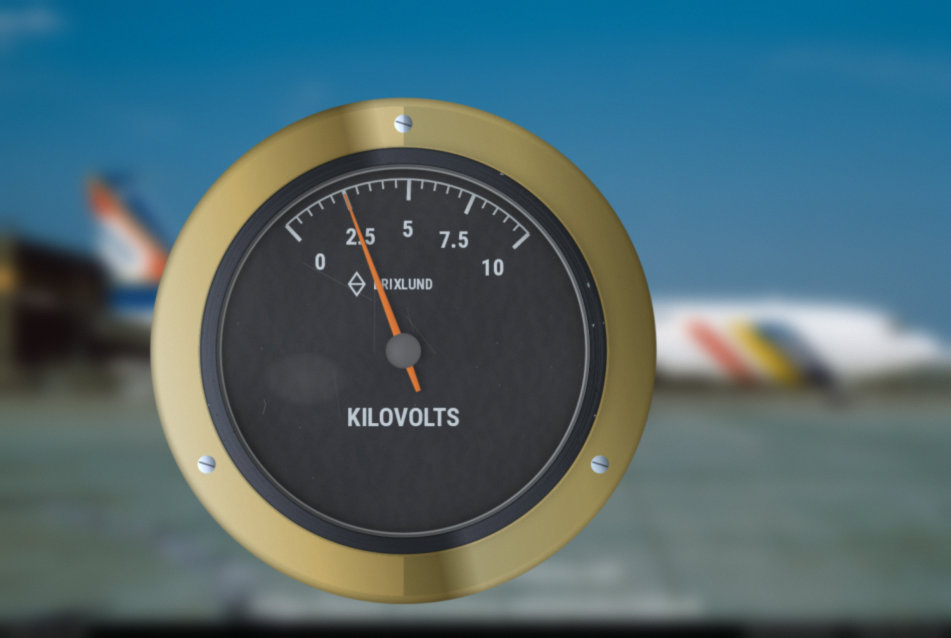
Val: 2.5,kV
